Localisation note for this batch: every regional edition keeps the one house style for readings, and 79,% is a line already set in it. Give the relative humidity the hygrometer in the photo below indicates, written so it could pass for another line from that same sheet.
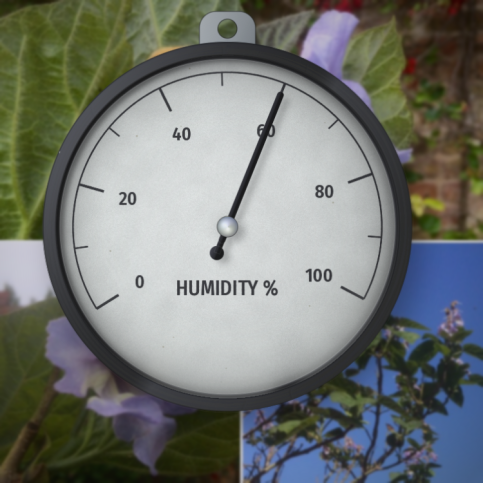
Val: 60,%
